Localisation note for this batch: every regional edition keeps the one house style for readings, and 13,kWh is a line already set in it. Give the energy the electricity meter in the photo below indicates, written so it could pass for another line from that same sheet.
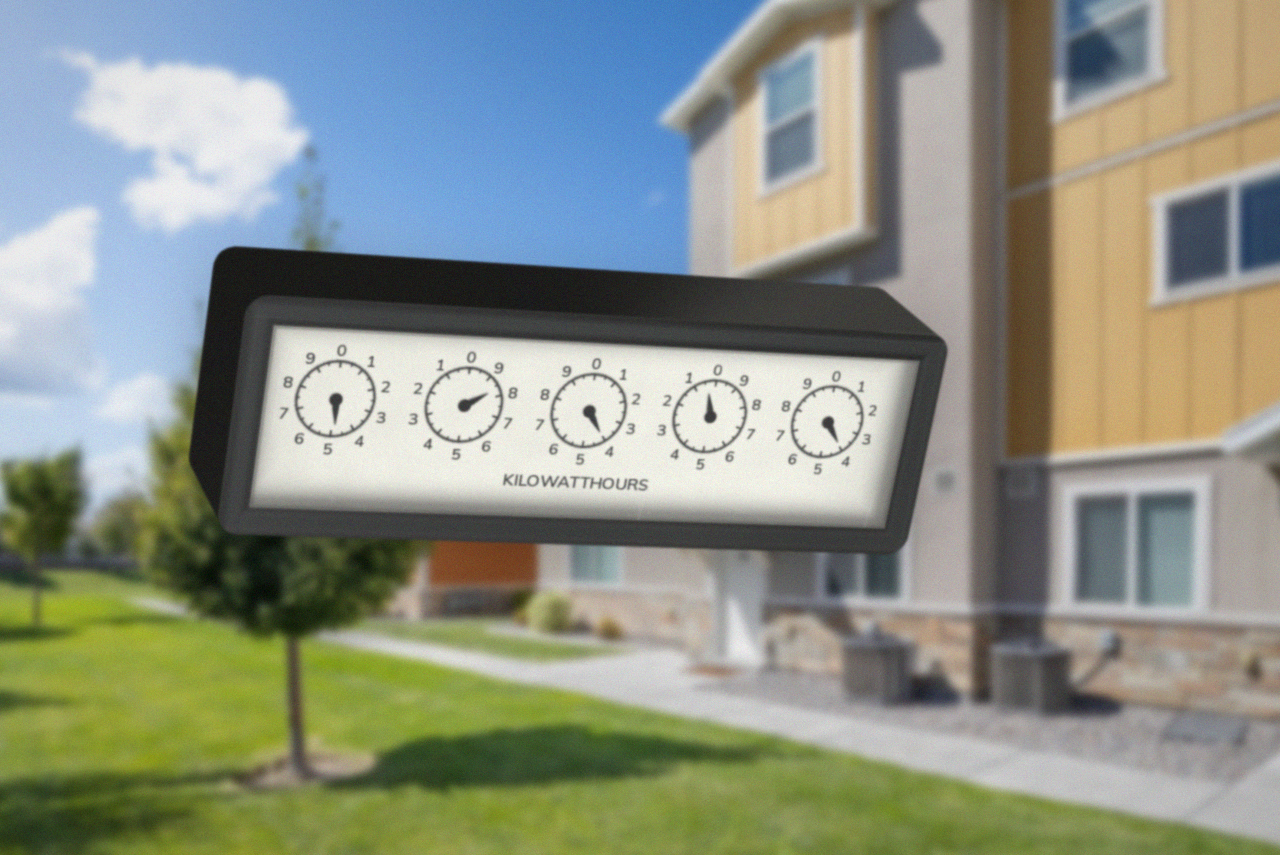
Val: 48404,kWh
